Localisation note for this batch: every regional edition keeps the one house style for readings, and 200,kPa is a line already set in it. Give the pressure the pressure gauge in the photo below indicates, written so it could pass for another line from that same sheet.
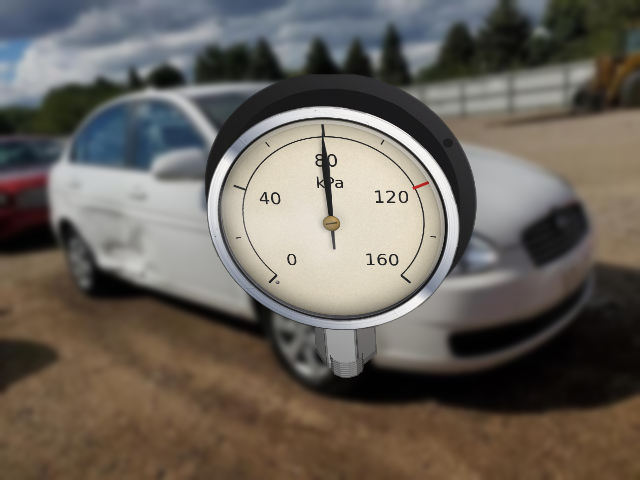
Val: 80,kPa
